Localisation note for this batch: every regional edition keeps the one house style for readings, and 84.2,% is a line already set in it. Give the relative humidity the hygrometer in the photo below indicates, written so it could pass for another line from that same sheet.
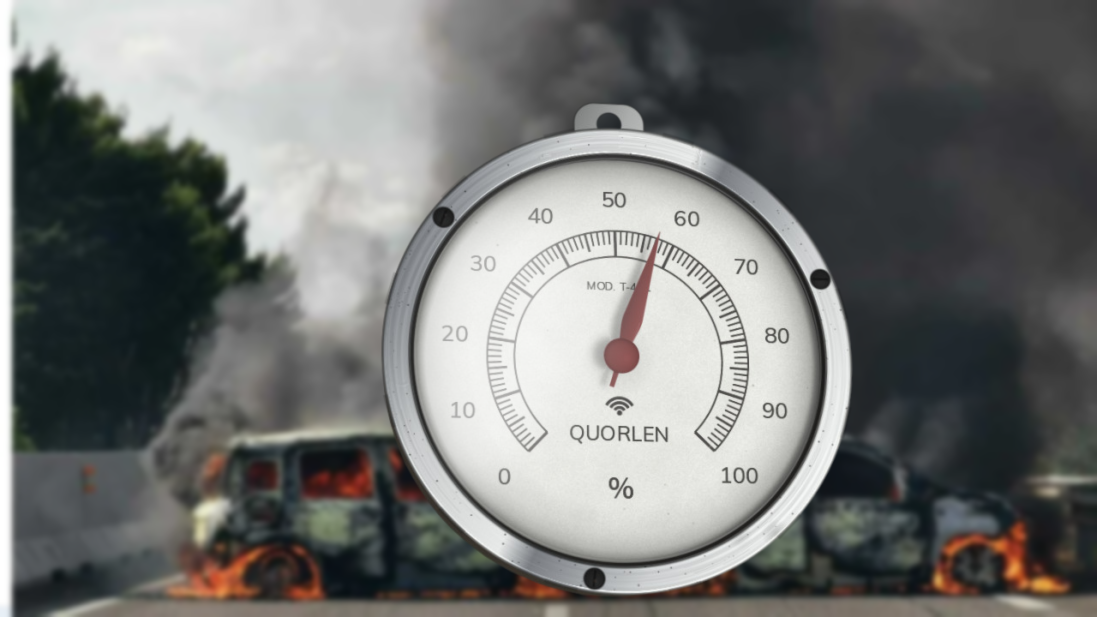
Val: 57,%
